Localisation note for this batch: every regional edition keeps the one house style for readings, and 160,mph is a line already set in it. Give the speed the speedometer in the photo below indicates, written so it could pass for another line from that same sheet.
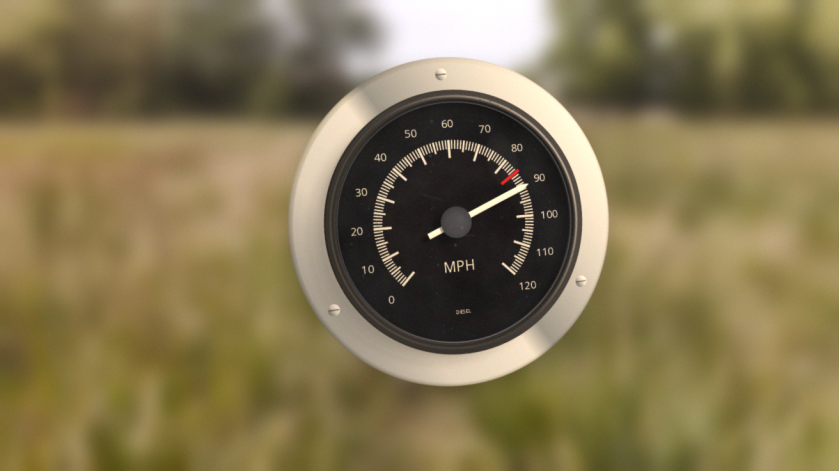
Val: 90,mph
